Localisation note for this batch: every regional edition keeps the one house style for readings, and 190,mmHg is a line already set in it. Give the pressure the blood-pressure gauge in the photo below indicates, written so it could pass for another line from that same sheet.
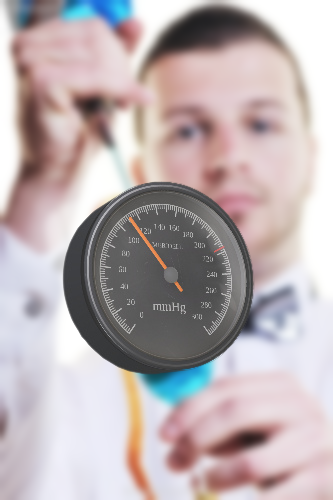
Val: 110,mmHg
